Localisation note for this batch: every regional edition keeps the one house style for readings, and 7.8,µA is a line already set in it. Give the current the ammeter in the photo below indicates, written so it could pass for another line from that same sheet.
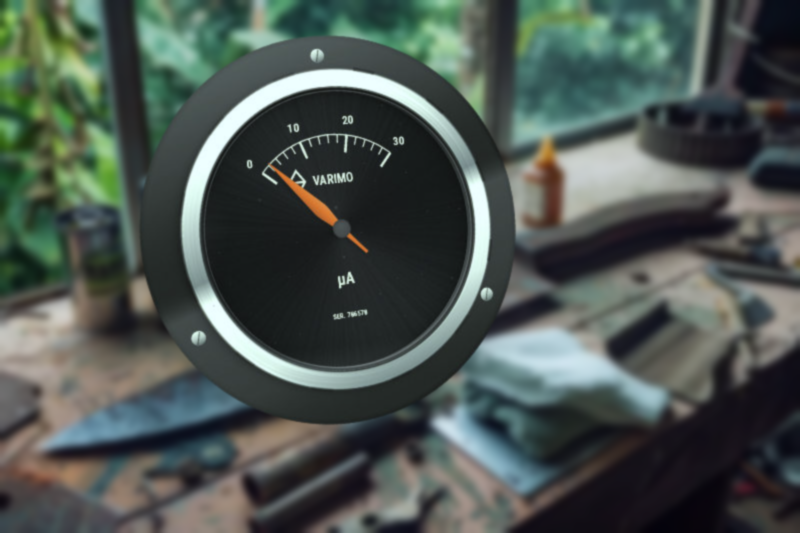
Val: 2,µA
